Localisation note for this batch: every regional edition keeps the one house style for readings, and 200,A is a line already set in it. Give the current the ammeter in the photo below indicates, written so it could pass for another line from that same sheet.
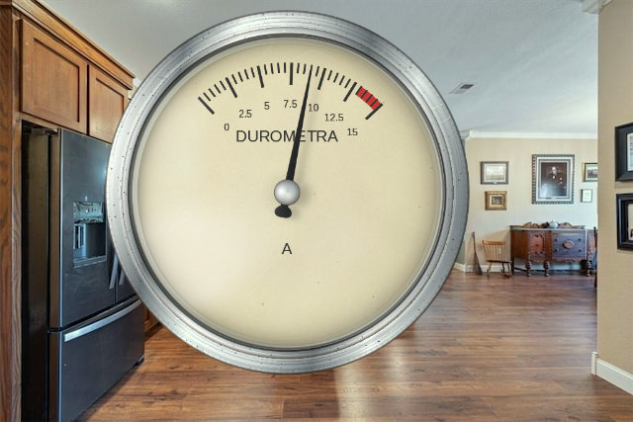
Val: 9,A
